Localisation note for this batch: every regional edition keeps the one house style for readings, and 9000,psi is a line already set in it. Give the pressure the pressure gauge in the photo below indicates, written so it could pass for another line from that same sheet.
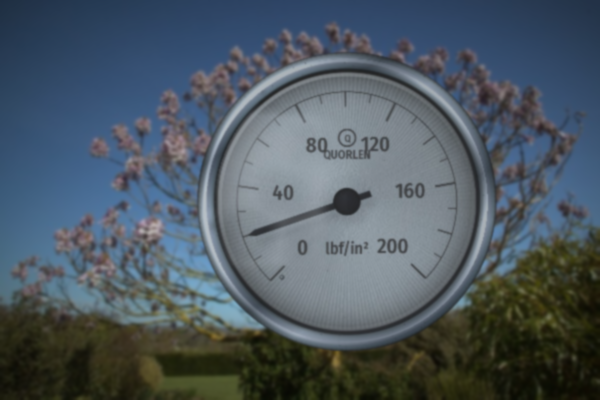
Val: 20,psi
